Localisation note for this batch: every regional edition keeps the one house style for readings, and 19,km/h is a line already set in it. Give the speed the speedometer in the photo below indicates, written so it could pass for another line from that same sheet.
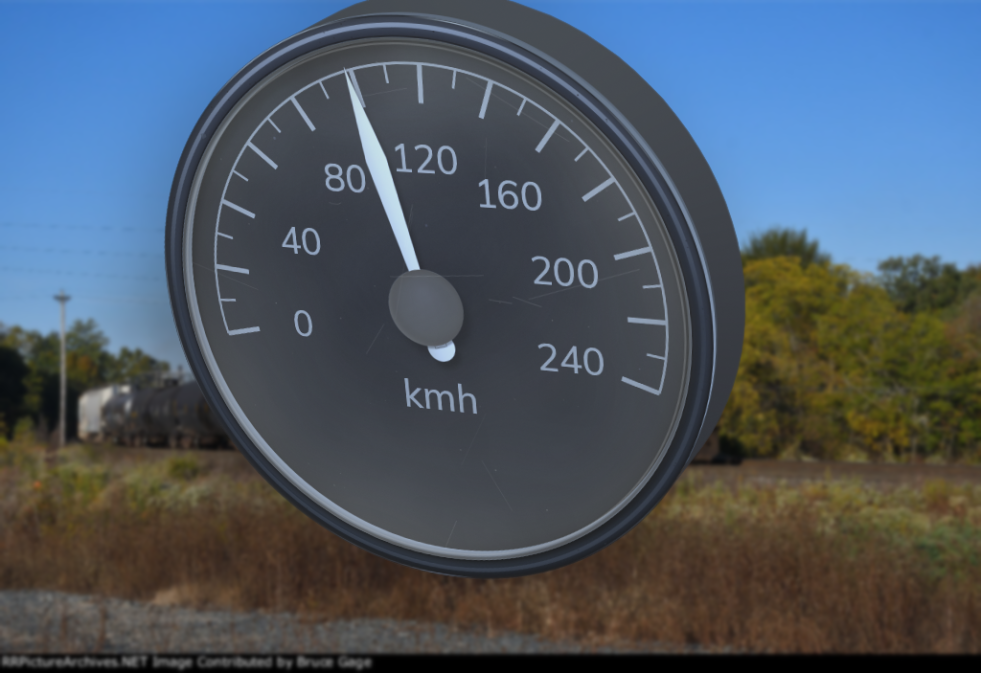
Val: 100,km/h
